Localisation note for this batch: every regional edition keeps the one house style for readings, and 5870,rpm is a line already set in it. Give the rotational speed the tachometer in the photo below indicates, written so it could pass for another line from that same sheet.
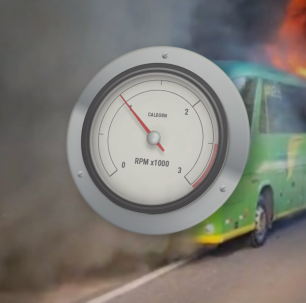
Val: 1000,rpm
